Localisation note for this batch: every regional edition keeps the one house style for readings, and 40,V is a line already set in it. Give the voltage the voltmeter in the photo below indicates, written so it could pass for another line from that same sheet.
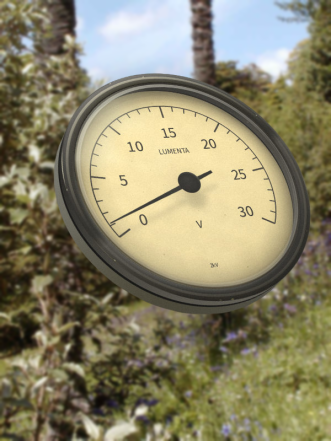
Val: 1,V
